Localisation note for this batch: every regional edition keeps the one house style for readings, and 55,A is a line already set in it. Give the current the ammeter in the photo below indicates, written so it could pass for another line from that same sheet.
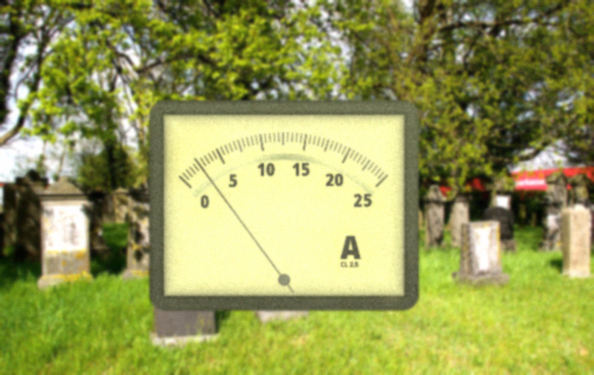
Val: 2.5,A
